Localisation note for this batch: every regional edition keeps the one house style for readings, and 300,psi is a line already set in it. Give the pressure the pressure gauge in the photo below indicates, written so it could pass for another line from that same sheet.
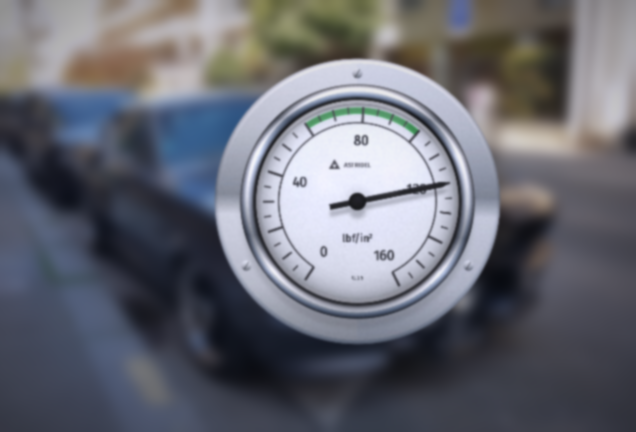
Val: 120,psi
